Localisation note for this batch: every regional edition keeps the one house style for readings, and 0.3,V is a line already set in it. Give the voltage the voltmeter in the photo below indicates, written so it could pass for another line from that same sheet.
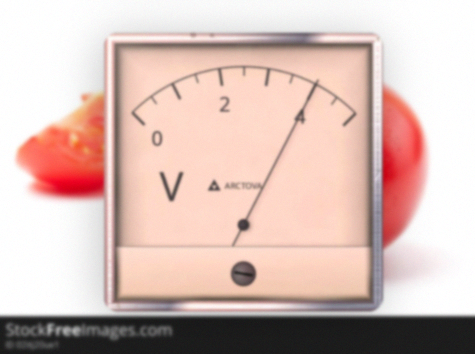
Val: 4,V
